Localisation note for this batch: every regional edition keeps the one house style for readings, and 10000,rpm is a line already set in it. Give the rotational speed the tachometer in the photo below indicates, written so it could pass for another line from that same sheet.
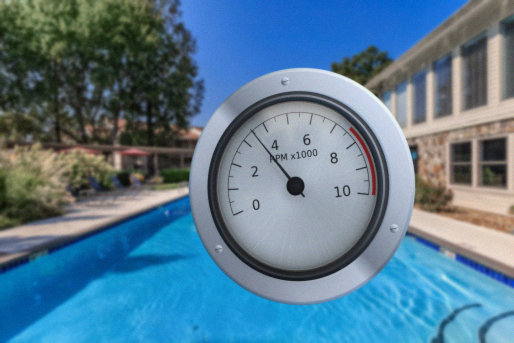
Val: 3500,rpm
